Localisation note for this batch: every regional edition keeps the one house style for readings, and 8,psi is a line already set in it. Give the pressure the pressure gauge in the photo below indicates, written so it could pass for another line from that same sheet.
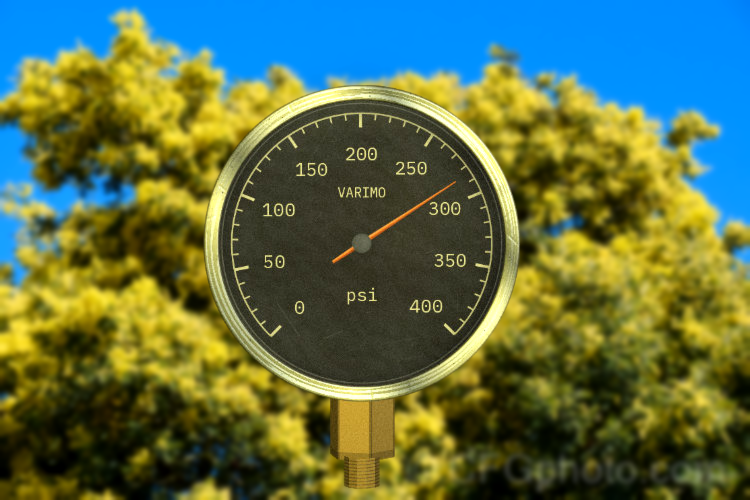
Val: 285,psi
